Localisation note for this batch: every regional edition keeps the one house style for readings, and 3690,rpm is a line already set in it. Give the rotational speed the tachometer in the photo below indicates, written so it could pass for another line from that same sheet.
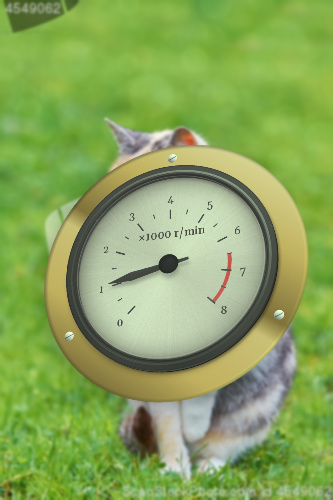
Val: 1000,rpm
